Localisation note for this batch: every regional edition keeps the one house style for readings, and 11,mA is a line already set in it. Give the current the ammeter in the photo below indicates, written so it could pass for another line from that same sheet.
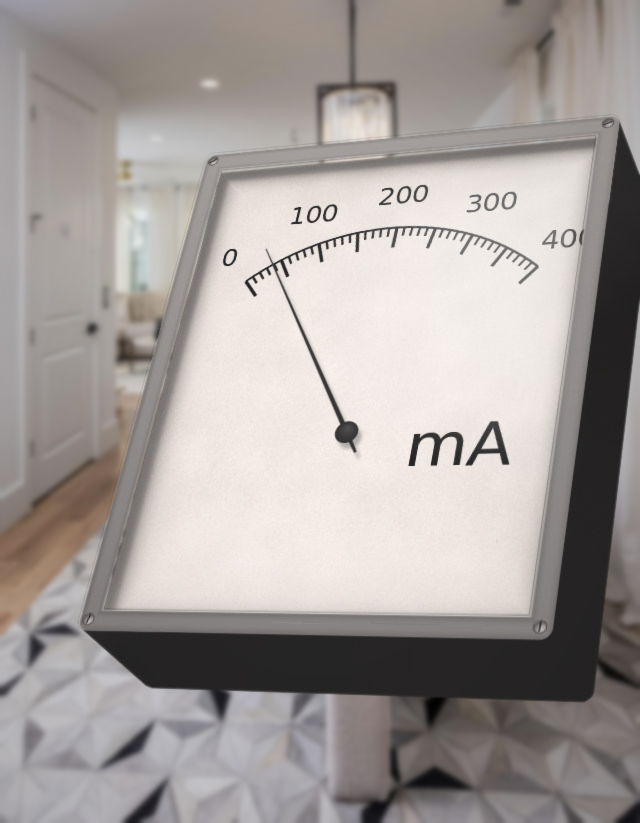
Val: 40,mA
